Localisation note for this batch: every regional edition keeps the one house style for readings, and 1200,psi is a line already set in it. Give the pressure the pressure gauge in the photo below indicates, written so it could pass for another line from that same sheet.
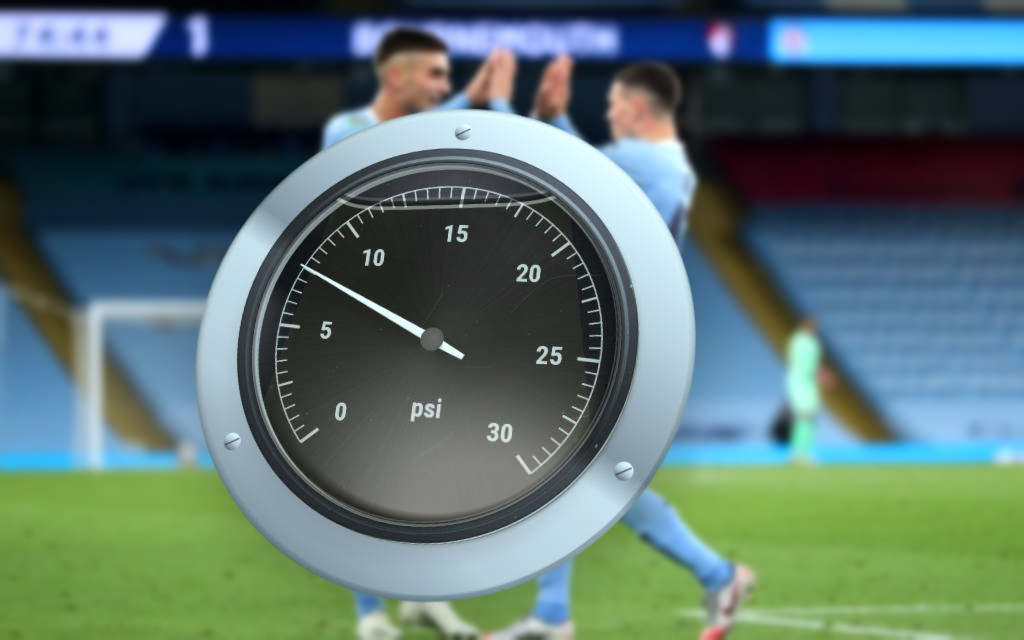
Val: 7.5,psi
